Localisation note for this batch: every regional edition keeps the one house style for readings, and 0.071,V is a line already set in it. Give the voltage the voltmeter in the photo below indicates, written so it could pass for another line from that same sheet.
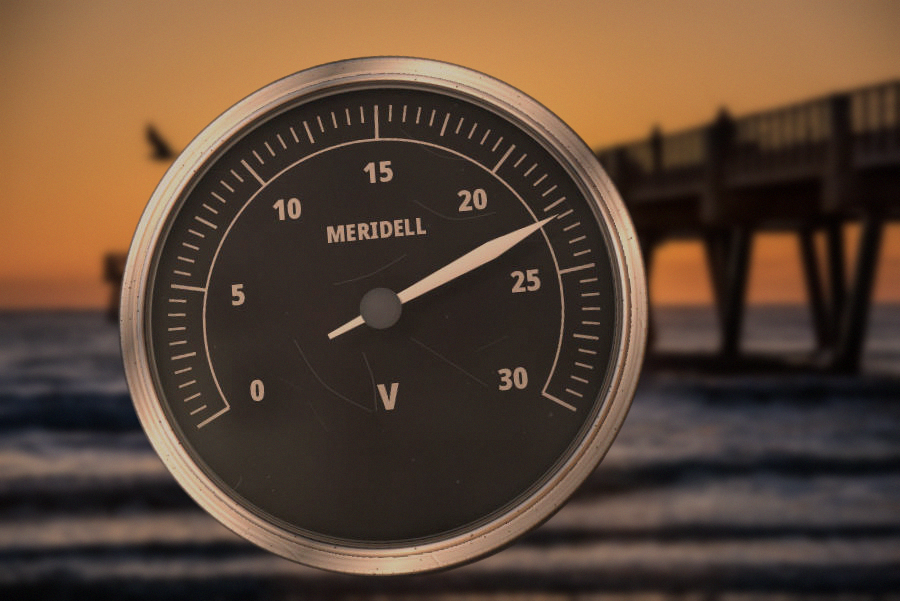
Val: 23,V
